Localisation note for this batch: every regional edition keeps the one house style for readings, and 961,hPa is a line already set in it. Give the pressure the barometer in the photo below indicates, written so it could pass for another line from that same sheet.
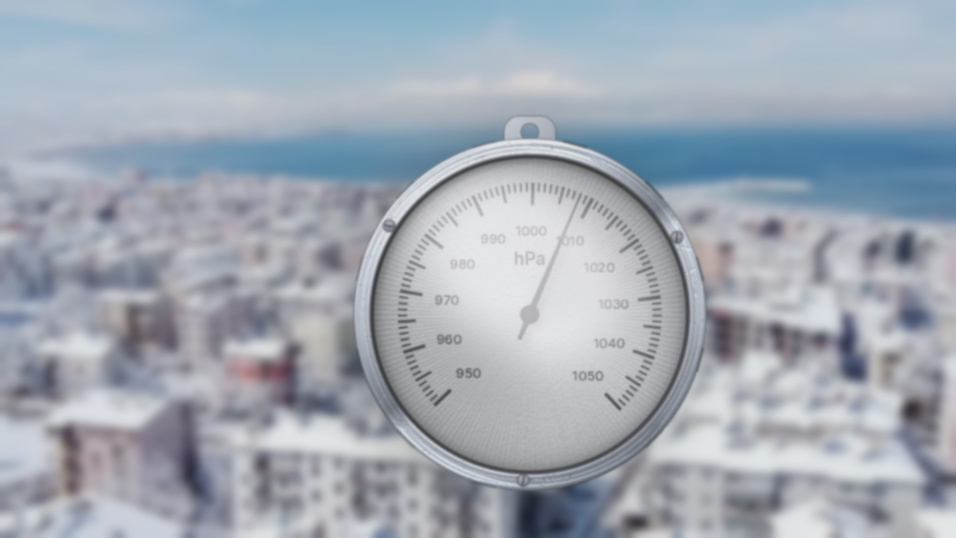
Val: 1008,hPa
